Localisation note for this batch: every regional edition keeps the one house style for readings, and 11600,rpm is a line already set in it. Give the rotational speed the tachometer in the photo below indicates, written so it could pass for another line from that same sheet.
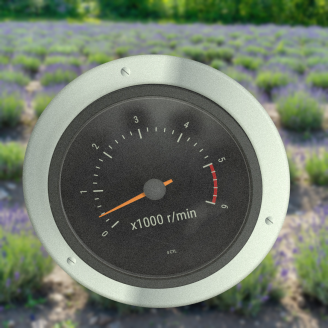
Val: 400,rpm
